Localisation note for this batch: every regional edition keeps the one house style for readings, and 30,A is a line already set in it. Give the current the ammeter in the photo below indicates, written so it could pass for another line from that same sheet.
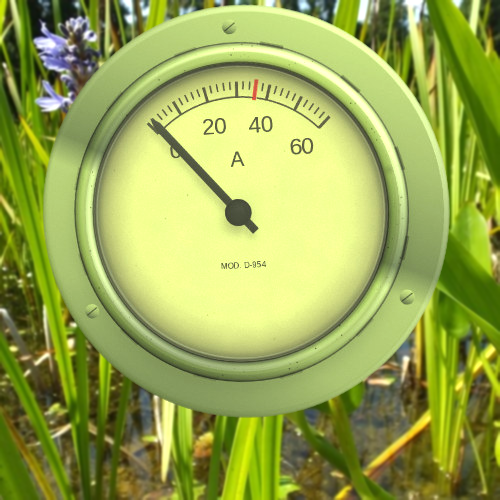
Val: 2,A
